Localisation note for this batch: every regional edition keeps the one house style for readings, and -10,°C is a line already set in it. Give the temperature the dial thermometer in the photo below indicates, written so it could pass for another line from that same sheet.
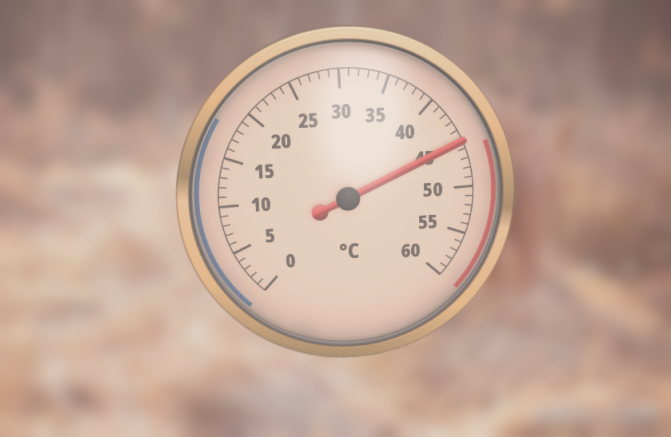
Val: 45,°C
